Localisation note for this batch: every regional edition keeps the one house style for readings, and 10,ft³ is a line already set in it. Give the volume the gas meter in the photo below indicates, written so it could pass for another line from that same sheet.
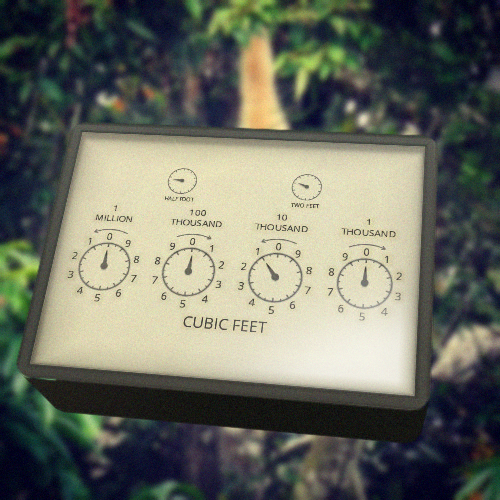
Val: 1000,ft³
